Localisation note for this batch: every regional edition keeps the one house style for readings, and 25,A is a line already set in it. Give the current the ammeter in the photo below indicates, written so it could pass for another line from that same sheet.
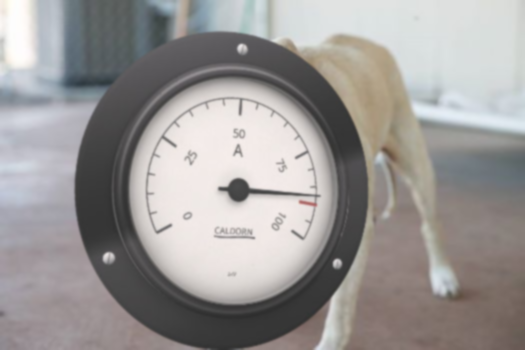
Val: 87.5,A
